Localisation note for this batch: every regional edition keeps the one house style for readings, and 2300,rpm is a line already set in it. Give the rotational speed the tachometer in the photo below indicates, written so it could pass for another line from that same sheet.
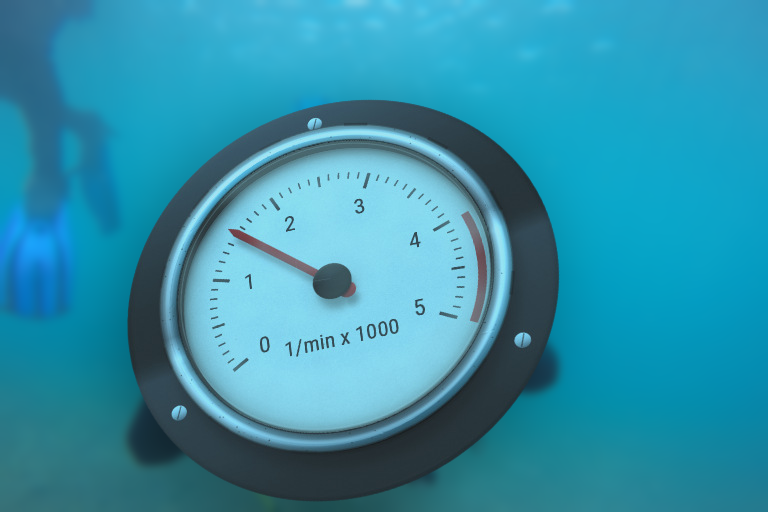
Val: 1500,rpm
